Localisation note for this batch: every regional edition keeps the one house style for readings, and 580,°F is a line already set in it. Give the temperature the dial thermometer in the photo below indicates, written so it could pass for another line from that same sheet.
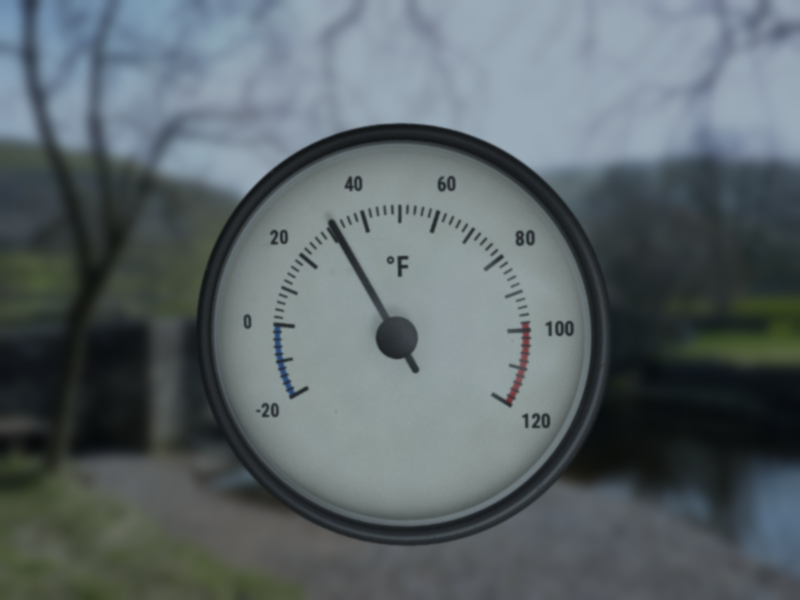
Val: 32,°F
